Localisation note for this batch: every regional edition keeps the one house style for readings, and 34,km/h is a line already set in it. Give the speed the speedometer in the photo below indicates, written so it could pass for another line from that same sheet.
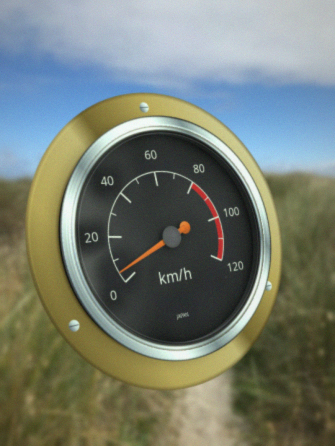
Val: 5,km/h
